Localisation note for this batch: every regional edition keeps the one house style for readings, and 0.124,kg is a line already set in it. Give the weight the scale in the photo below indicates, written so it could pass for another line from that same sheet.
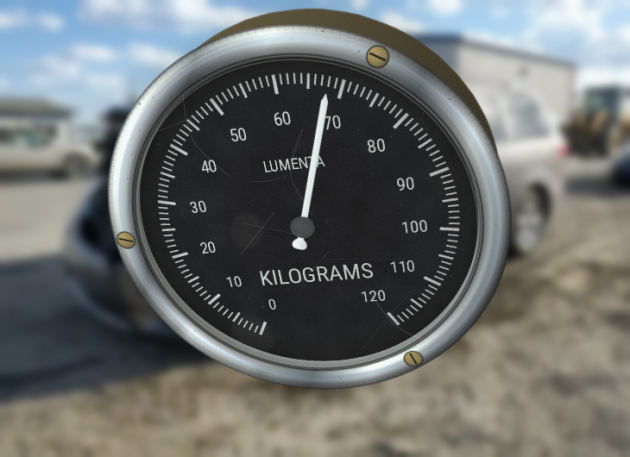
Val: 68,kg
